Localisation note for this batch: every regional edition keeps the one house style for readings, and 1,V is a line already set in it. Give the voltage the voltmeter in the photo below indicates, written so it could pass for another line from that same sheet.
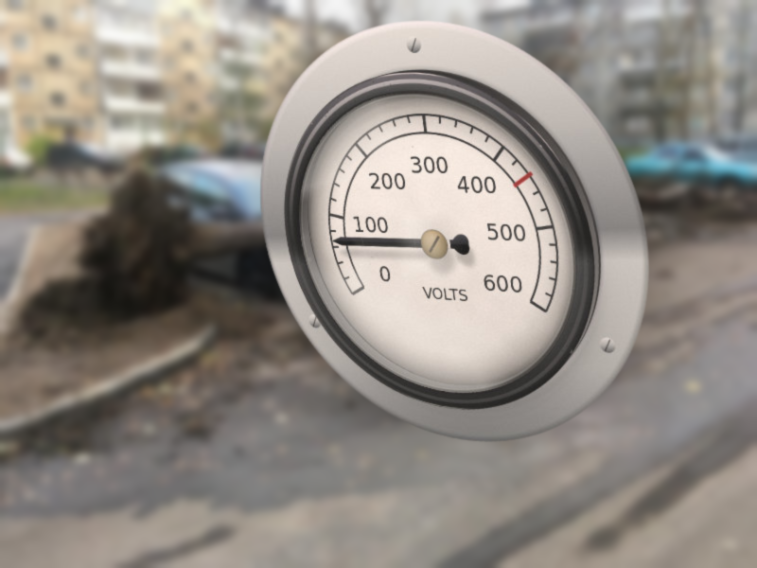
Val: 70,V
